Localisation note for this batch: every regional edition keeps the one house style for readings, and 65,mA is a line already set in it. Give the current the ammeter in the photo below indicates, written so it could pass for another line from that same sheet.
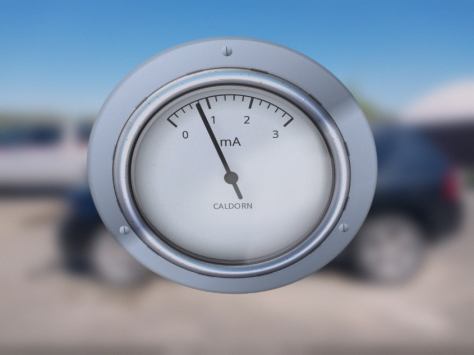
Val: 0.8,mA
